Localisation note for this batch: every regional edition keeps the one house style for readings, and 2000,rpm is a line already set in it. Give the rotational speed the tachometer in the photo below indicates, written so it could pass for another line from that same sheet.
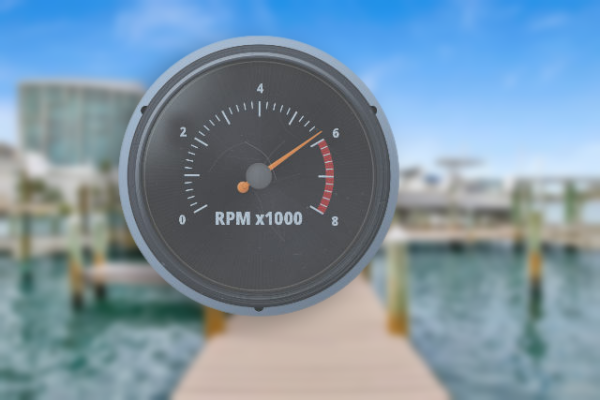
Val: 5800,rpm
